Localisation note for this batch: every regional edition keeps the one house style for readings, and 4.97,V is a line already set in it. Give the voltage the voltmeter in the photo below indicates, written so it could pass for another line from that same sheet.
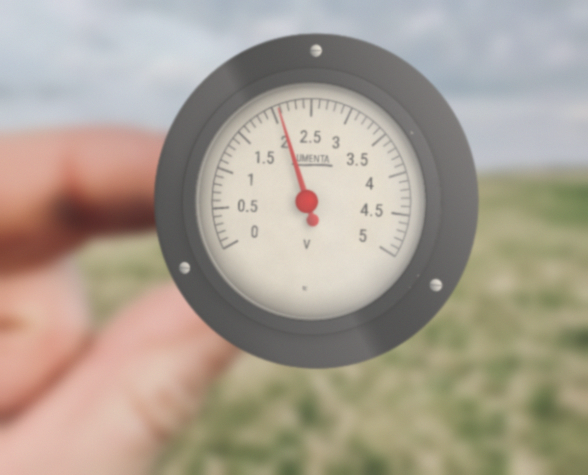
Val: 2.1,V
